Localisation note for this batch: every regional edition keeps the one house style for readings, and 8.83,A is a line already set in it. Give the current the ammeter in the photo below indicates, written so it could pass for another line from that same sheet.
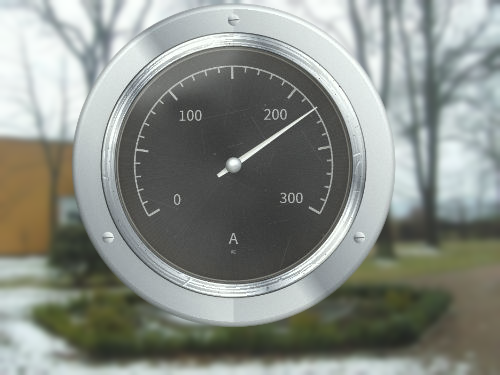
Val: 220,A
